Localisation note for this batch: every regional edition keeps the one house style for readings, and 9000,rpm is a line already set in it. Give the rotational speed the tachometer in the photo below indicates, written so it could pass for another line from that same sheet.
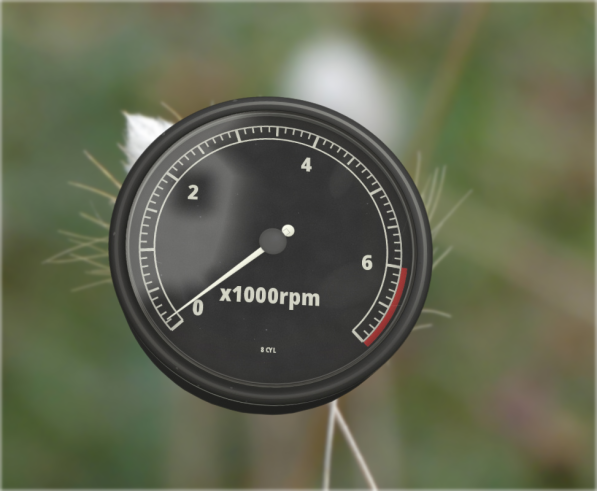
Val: 100,rpm
